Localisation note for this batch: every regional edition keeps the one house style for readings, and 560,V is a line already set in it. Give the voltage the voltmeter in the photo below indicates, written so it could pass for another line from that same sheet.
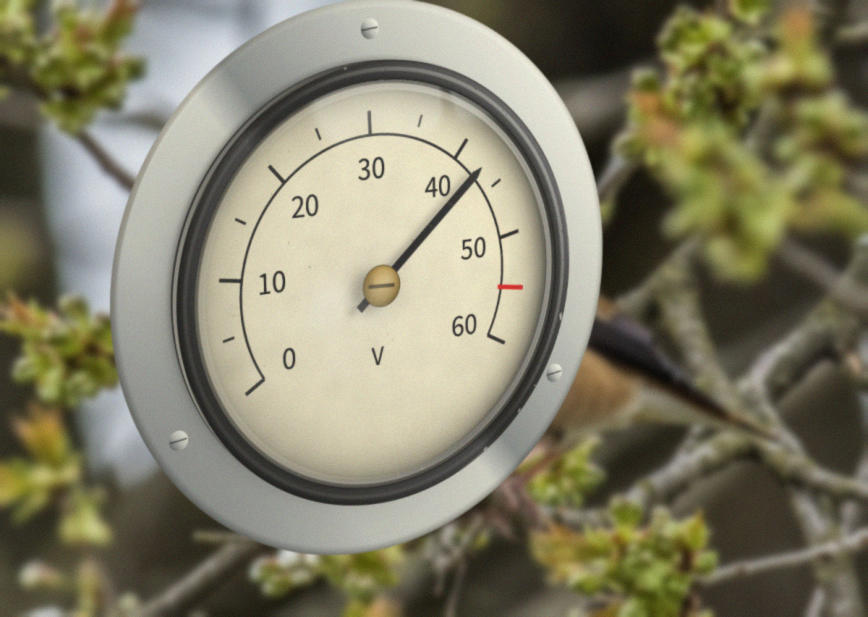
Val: 42.5,V
